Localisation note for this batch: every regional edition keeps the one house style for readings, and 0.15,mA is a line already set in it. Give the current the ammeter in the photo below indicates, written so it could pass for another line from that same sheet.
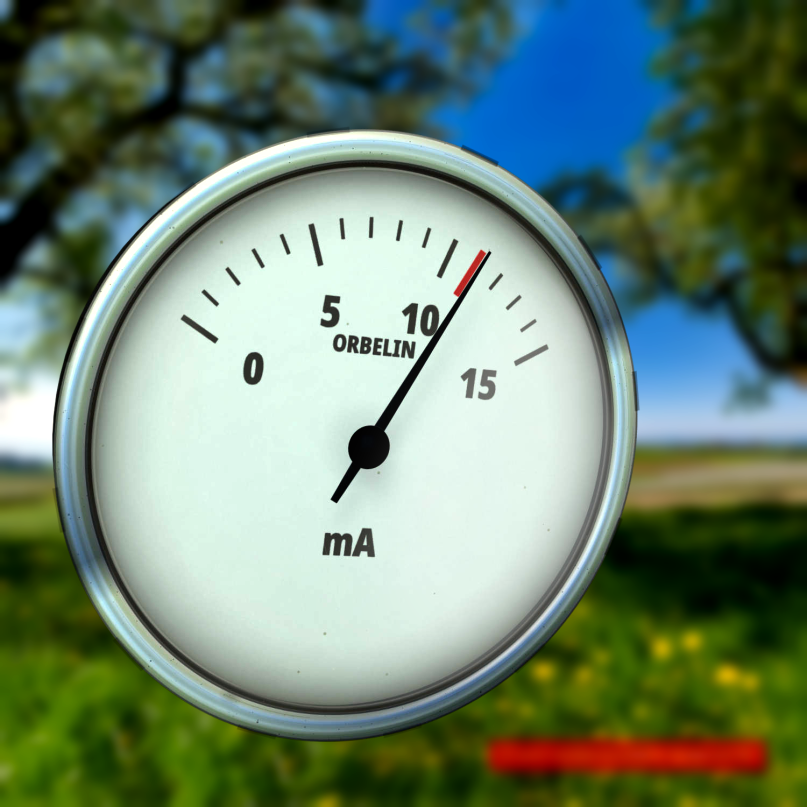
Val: 11,mA
